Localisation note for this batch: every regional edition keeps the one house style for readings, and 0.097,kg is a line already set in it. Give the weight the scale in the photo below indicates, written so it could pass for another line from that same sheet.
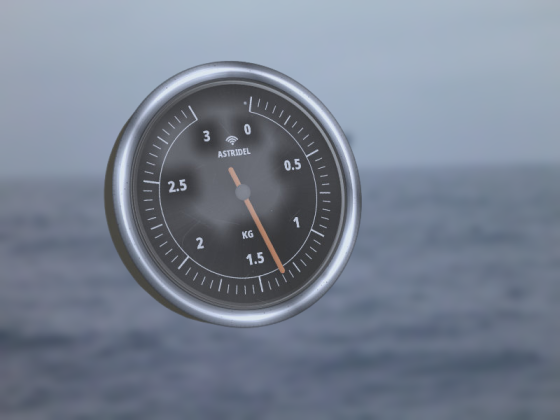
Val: 1.35,kg
